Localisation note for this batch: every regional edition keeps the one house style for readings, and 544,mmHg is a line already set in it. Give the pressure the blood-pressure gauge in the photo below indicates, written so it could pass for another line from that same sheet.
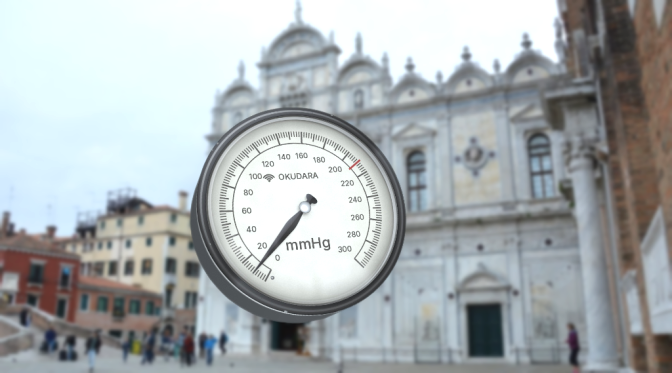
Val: 10,mmHg
